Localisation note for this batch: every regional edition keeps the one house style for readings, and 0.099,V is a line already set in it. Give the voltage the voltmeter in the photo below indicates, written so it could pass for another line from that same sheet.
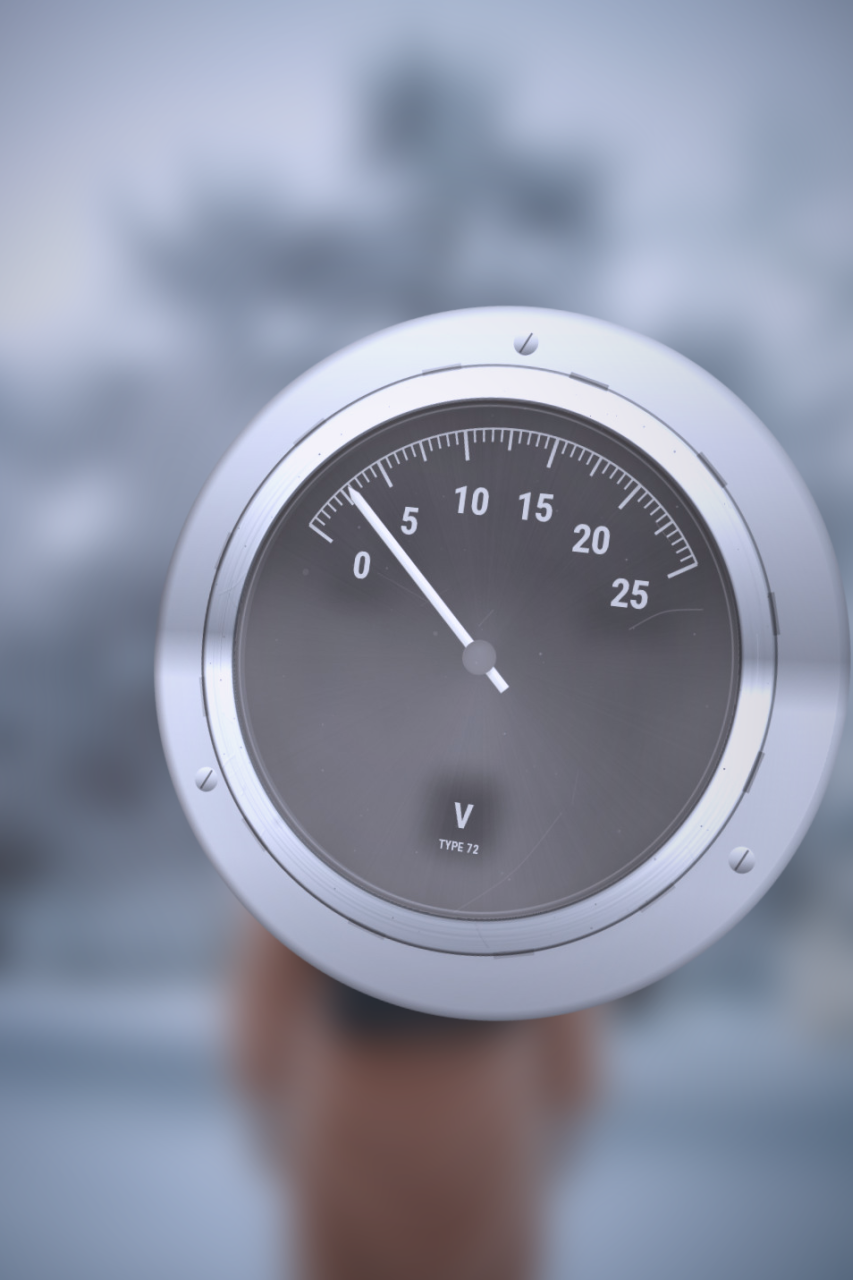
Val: 3,V
